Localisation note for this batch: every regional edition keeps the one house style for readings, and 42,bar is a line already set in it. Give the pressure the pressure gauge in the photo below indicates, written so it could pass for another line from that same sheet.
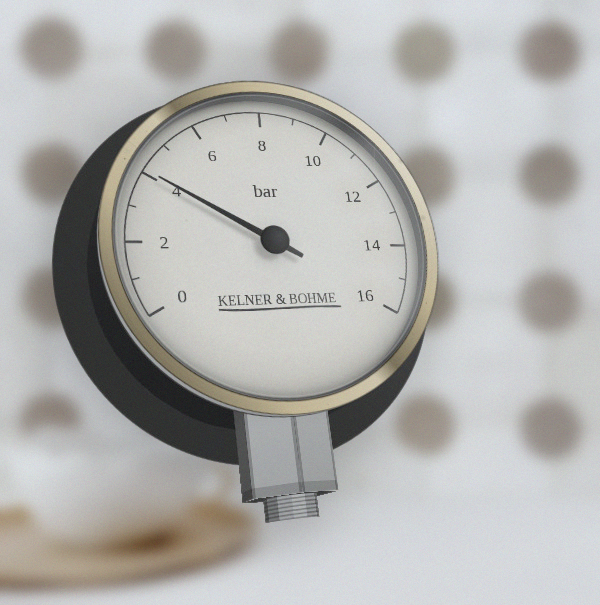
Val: 4,bar
